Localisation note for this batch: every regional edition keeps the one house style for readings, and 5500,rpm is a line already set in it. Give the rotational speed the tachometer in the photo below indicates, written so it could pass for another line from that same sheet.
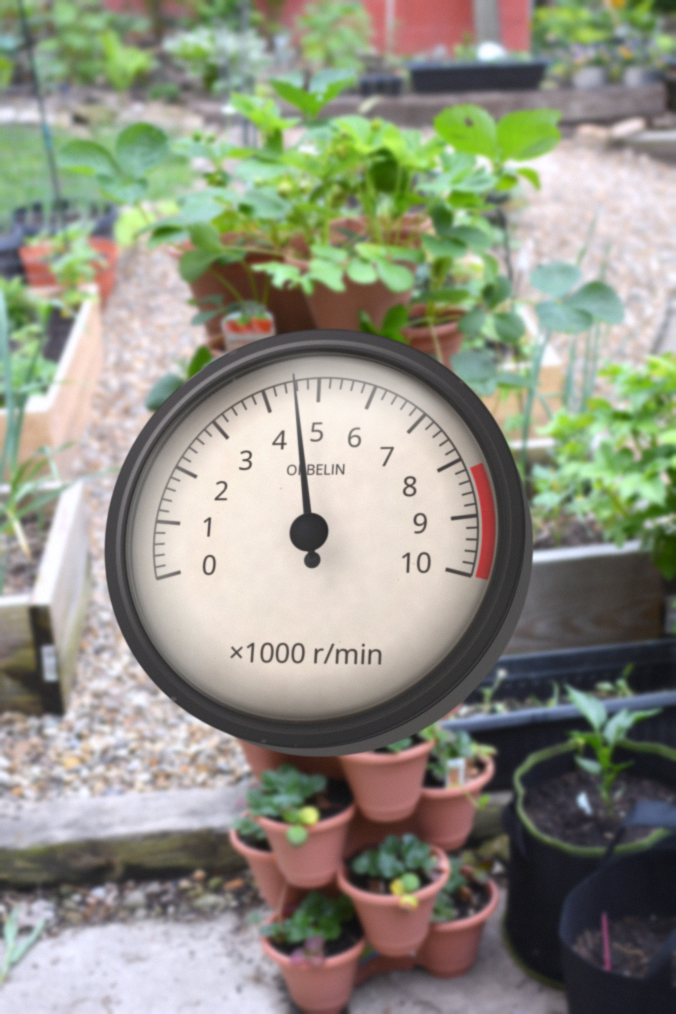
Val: 4600,rpm
